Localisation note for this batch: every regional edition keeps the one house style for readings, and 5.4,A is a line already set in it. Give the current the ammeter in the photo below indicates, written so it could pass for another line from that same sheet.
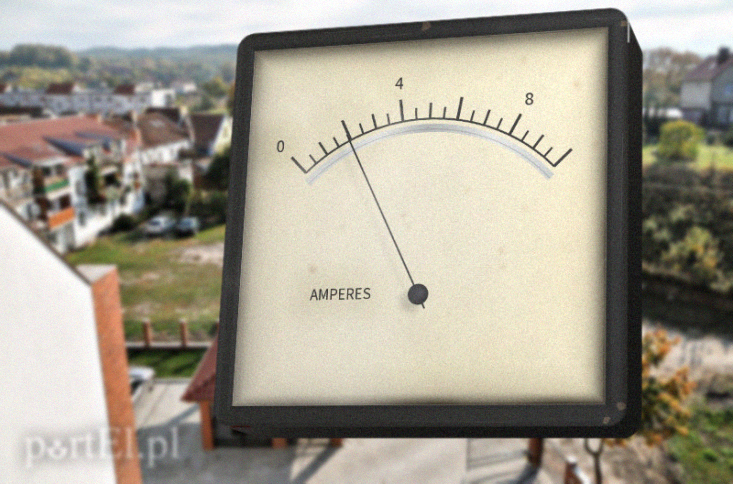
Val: 2,A
